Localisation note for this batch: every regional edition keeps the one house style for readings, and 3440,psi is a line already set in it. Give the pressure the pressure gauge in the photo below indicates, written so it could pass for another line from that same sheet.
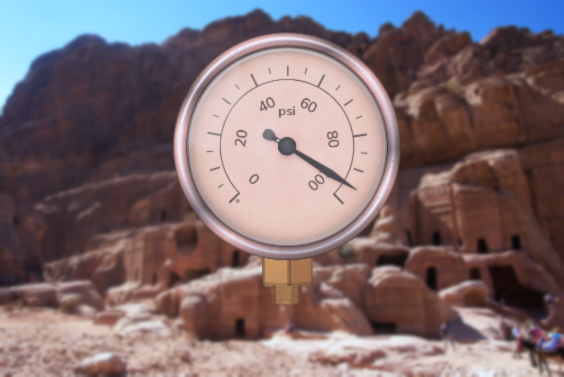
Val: 95,psi
